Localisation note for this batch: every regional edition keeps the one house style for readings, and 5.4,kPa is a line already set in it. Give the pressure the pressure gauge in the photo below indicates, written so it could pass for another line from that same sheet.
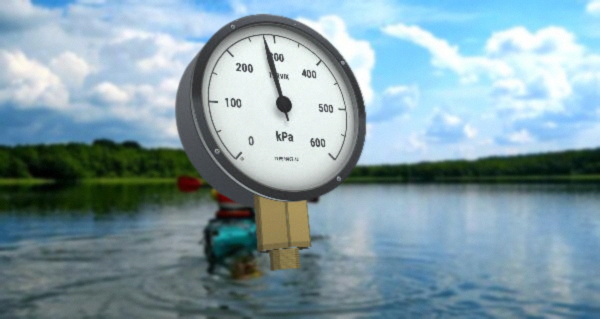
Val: 275,kPa
